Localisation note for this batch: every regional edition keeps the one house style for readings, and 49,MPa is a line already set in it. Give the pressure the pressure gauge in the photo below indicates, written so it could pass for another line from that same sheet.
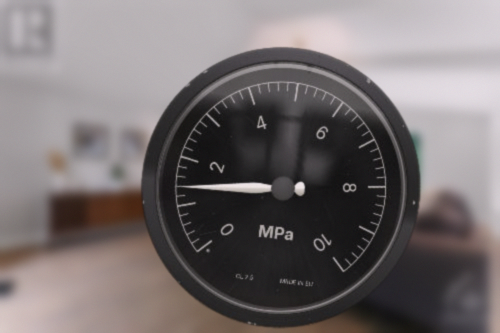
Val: 1.4,MPa
